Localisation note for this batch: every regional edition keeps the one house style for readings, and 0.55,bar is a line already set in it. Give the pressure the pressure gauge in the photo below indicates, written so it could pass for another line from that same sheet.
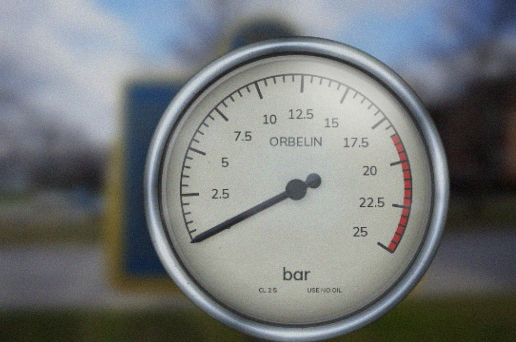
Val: 0,bar
